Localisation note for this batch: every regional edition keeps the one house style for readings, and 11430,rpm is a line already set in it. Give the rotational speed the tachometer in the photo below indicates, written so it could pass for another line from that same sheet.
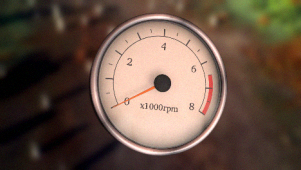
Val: 0,rpm
